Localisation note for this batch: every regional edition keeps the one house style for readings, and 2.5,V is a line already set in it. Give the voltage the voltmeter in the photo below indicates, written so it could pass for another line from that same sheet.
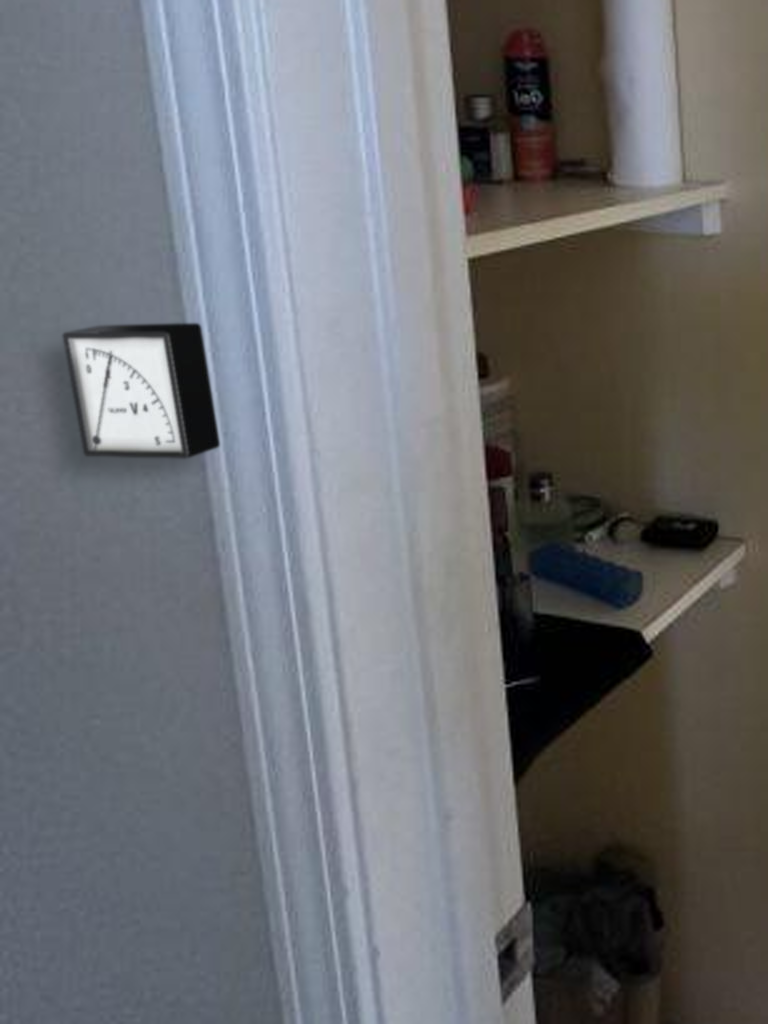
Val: 2,V
